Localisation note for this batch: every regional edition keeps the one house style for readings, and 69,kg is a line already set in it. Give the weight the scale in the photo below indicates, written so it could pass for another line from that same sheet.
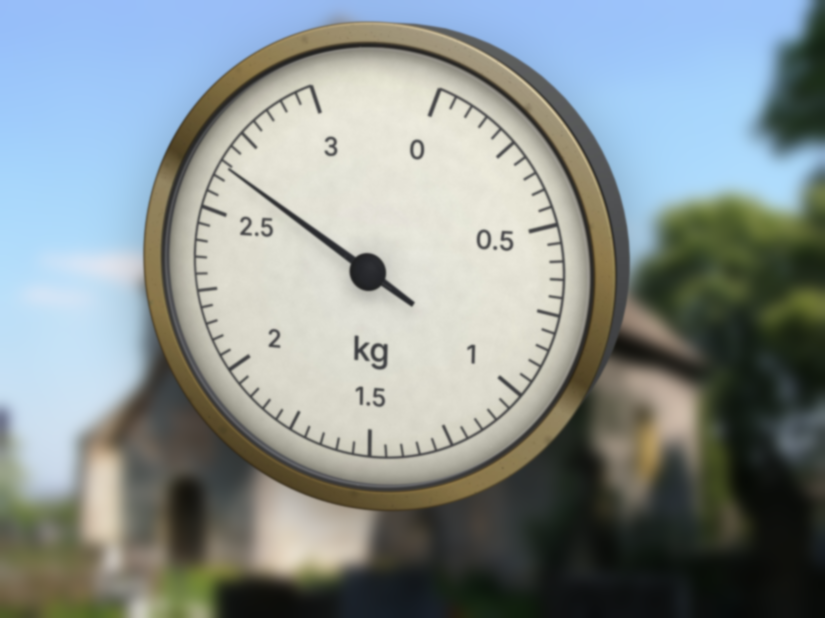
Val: 2.65,kg
